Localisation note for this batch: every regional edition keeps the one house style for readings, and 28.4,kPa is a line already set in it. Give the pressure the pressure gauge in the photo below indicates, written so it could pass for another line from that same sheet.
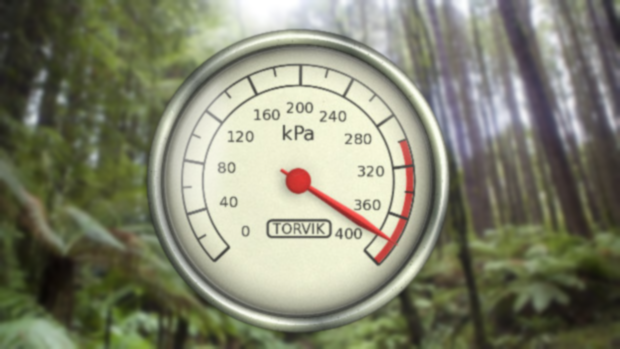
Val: 380,kPa
